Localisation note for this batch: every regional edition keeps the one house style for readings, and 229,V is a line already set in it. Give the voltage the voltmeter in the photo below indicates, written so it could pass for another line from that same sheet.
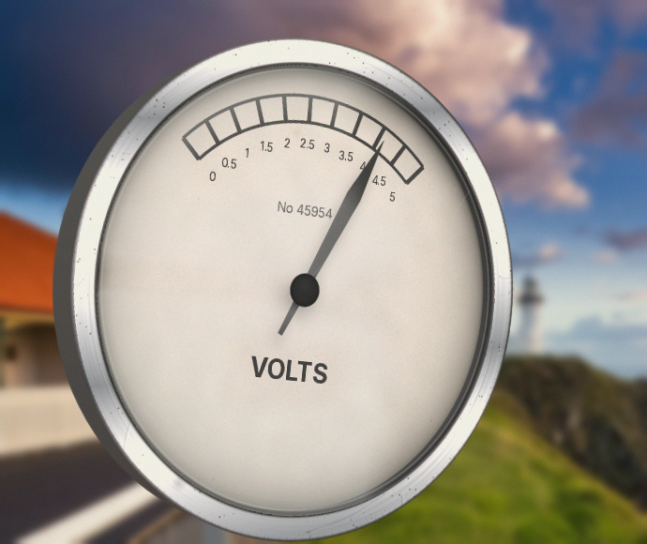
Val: 4,V
